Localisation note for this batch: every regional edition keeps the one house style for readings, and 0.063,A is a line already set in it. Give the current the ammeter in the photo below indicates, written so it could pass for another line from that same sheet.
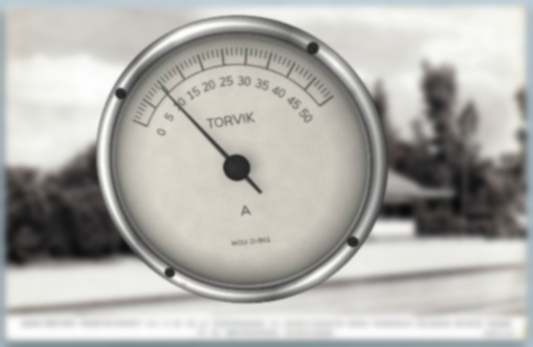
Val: 10,A
